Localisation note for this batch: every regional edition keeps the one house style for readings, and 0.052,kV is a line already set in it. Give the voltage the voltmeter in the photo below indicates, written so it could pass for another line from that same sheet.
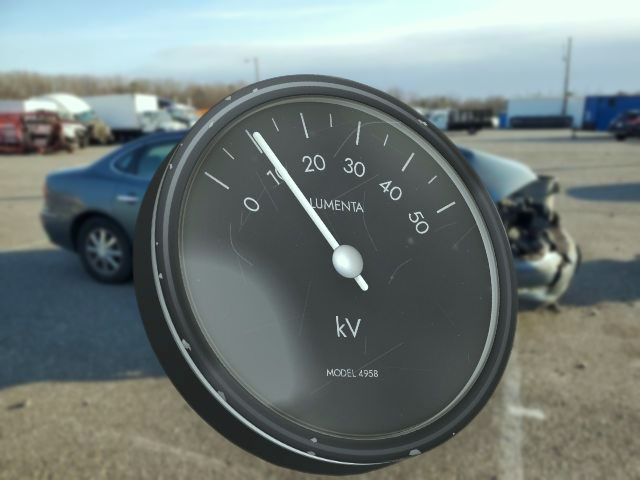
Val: 10,kV
